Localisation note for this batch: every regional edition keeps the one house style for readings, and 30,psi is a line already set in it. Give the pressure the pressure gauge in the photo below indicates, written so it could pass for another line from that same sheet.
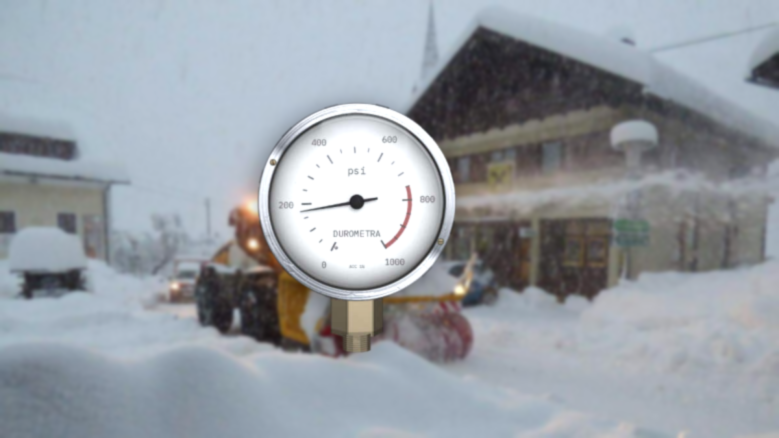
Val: 175,psi
